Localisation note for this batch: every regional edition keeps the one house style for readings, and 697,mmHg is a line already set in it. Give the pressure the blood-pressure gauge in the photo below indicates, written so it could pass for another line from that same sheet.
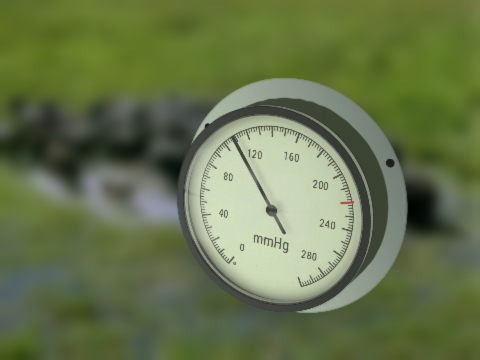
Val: 110,mmHg
